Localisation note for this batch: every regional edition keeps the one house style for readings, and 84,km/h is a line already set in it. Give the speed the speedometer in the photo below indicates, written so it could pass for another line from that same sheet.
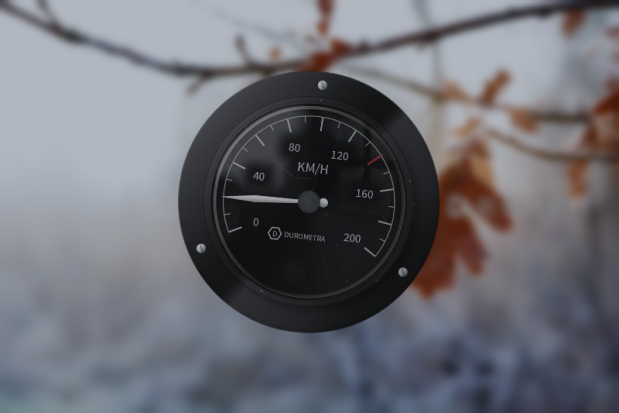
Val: 20,km/h
